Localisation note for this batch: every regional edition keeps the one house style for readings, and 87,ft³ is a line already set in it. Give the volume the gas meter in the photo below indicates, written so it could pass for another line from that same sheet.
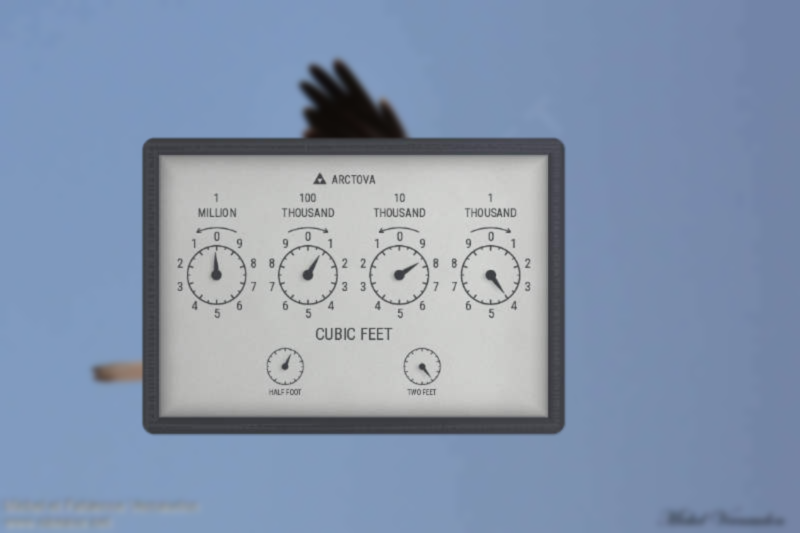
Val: 8400,ft³
